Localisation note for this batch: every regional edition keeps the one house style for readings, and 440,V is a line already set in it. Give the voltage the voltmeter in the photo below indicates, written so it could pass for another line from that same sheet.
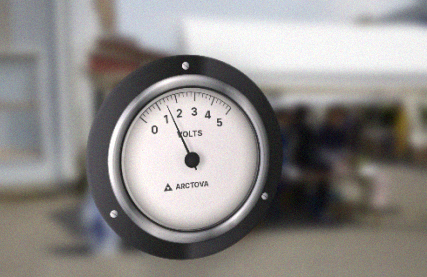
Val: 1.4,V
